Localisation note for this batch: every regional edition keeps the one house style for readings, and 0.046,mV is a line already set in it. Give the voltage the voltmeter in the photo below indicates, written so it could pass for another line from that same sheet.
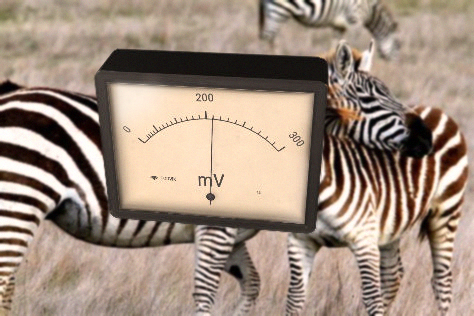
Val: 210,mV
